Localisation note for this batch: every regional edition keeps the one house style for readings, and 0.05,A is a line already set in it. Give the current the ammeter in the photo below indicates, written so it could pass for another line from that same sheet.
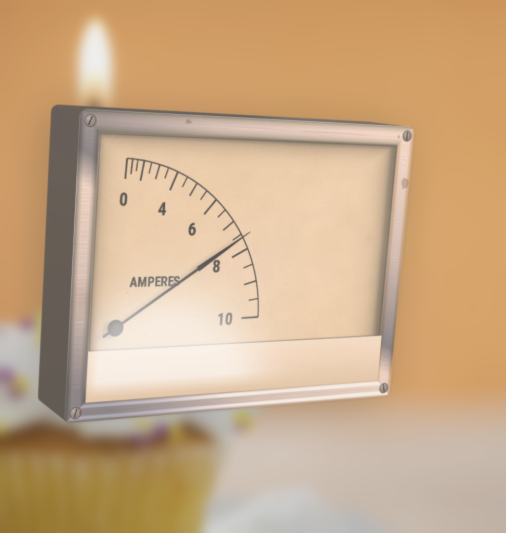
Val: 7.5,A
